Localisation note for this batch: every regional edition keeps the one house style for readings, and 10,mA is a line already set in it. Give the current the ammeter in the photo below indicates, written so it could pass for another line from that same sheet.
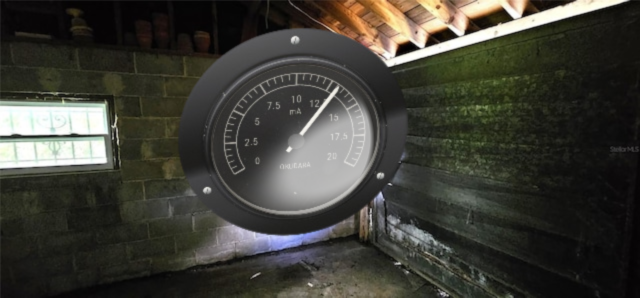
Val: 13,mA
